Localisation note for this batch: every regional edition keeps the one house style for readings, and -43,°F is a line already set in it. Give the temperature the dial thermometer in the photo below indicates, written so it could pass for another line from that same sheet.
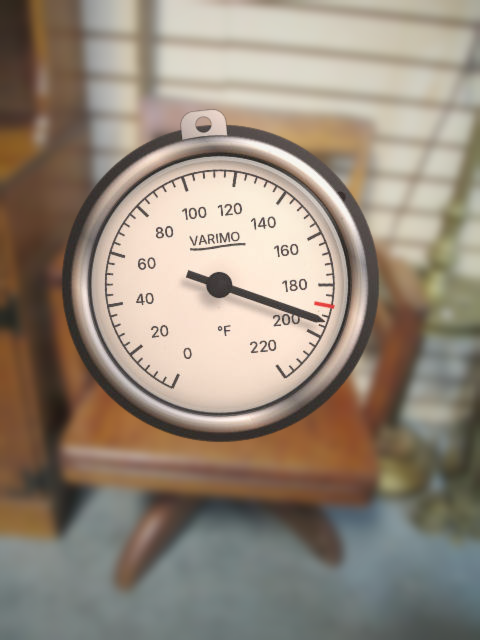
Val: 194,°F
